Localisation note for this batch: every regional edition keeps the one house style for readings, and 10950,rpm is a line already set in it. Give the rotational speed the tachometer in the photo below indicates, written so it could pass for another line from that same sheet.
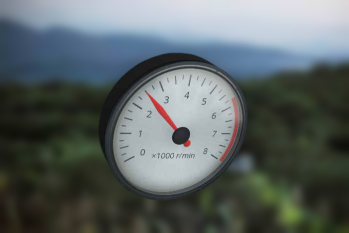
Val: 2500,rpm
